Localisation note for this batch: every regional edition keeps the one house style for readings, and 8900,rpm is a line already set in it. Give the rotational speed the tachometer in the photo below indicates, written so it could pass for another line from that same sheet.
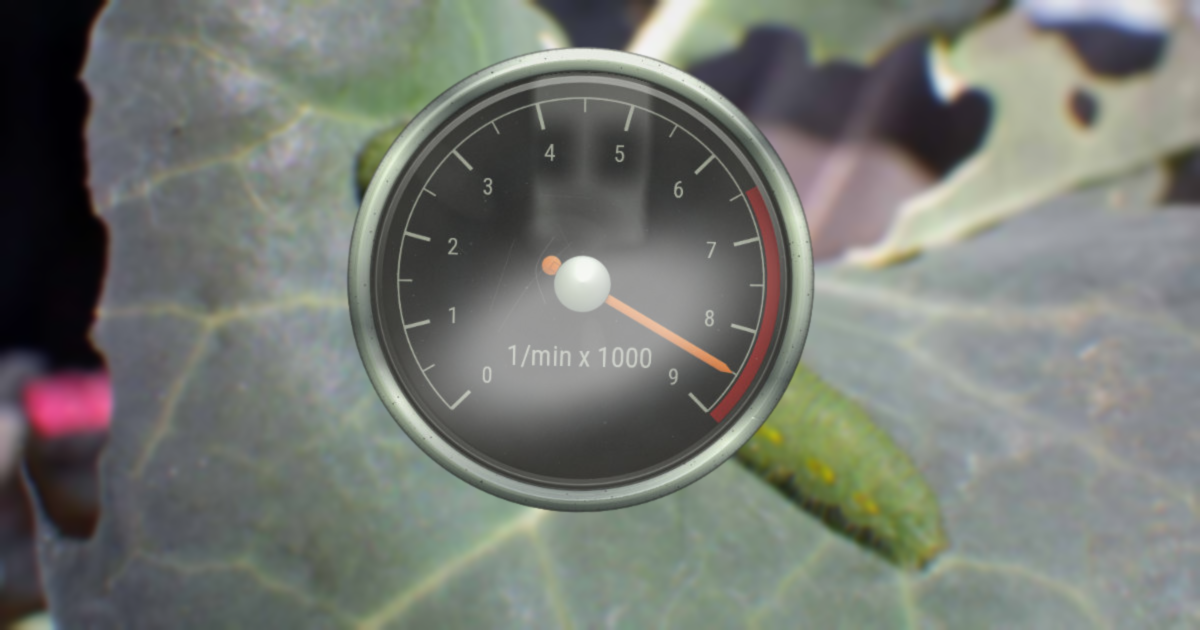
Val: 8500,rpm
